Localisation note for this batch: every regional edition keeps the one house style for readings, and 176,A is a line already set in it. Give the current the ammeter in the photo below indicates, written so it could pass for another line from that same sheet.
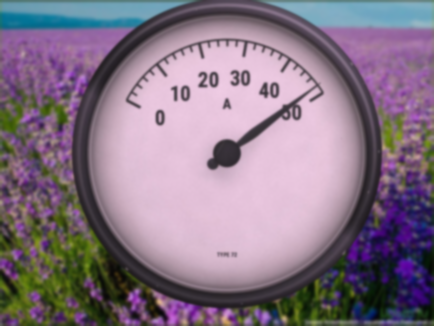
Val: 48,A
